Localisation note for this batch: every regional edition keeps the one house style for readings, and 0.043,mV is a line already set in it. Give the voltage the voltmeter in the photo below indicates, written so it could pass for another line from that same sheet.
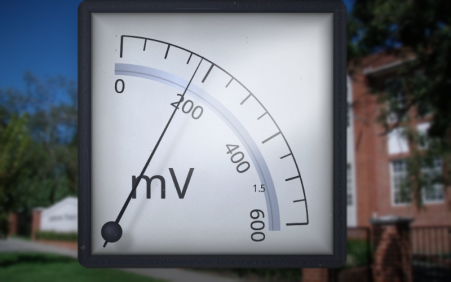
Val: 175,mV
